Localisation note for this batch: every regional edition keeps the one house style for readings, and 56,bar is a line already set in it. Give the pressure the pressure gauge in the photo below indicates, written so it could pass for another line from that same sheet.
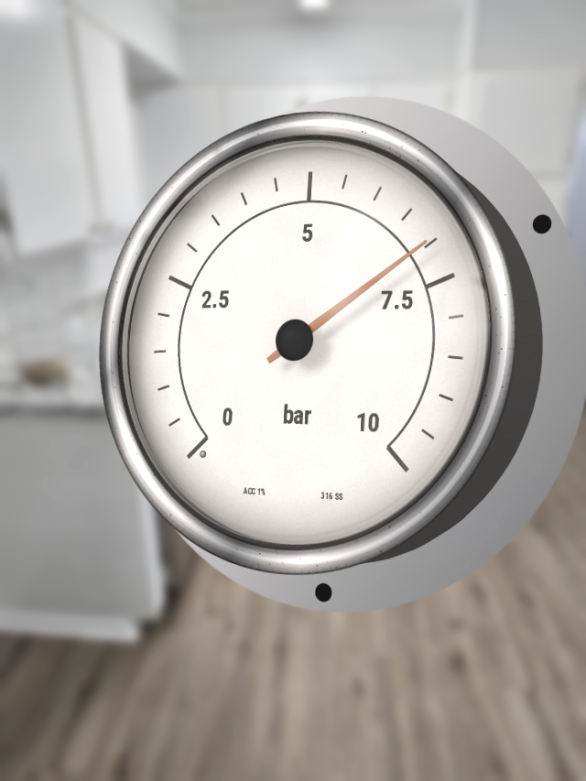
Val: 7,bar
